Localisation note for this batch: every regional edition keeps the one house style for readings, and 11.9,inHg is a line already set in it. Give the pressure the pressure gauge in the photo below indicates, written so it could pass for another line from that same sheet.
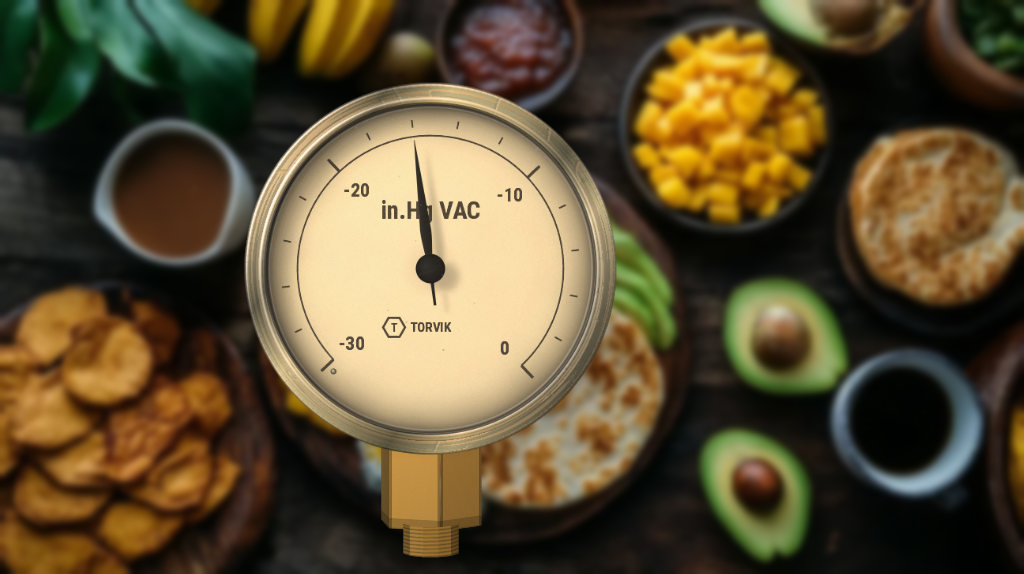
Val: -16,inHg
